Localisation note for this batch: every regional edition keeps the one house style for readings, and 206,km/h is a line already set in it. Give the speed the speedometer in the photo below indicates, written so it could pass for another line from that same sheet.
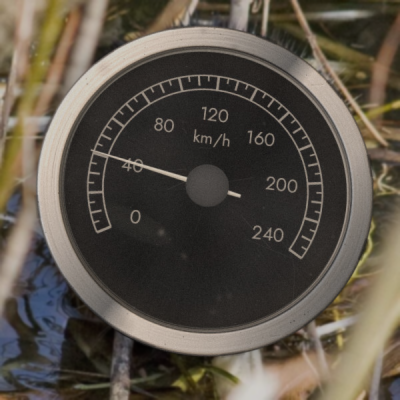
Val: 40,km/h
